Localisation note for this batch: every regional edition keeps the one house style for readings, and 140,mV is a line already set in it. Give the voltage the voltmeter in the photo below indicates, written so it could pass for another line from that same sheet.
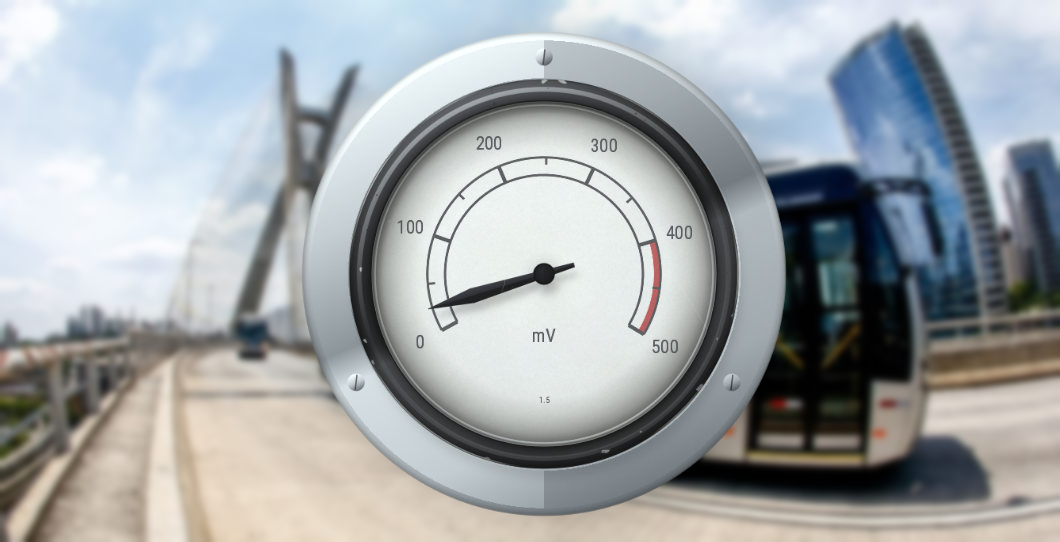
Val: 25,mV
